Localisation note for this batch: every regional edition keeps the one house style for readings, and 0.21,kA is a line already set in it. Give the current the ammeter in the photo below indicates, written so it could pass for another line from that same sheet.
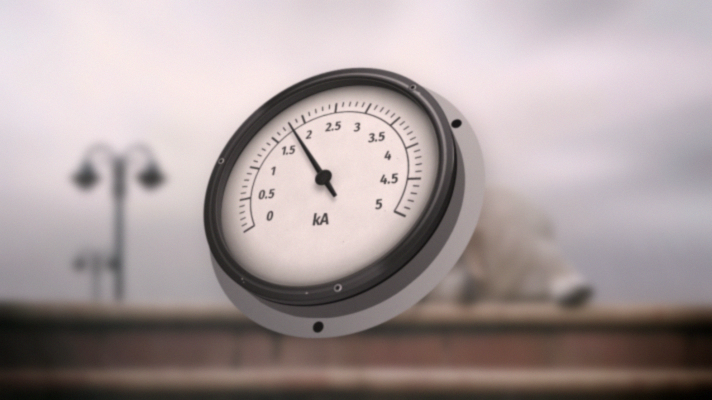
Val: 1.8,kA
